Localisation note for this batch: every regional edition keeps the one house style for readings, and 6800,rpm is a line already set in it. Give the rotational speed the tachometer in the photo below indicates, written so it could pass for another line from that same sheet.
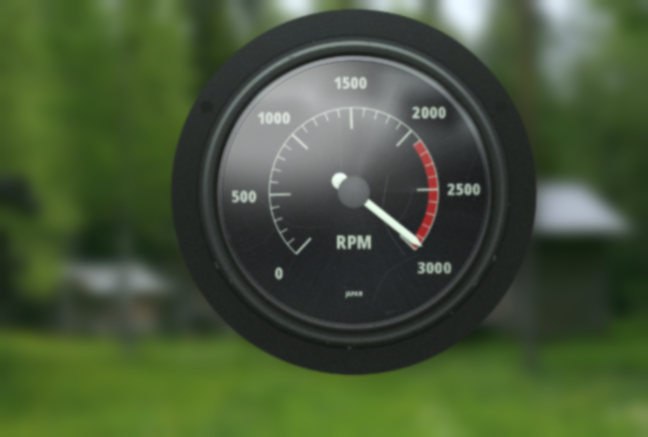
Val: 2950,rpm
